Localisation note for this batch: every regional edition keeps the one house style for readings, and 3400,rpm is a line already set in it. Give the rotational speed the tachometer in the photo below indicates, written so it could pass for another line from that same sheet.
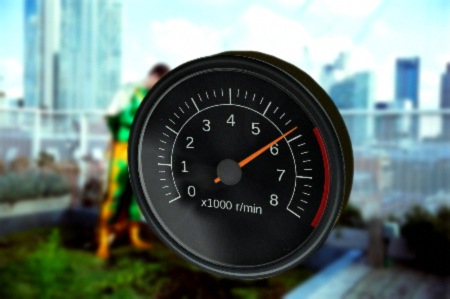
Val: 5800,rpm
